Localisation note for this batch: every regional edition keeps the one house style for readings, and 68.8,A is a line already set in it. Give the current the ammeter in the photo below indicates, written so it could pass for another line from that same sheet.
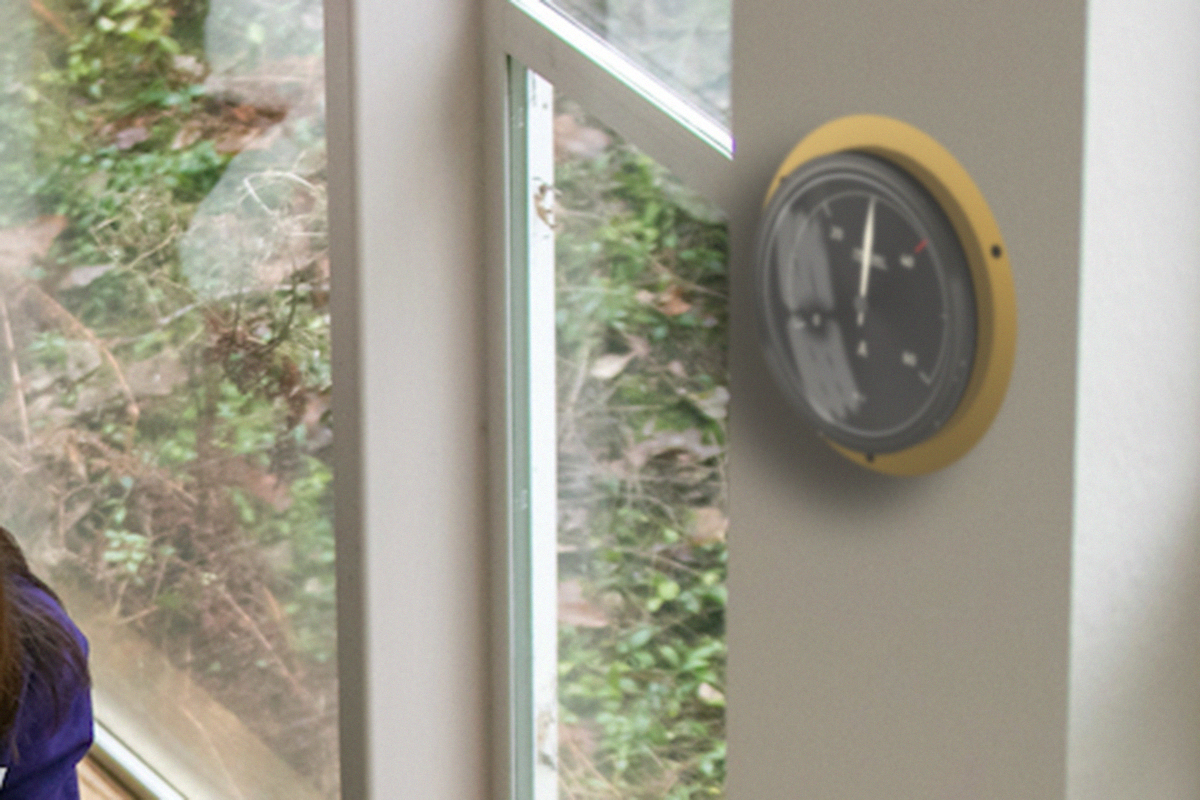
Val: 30,A
